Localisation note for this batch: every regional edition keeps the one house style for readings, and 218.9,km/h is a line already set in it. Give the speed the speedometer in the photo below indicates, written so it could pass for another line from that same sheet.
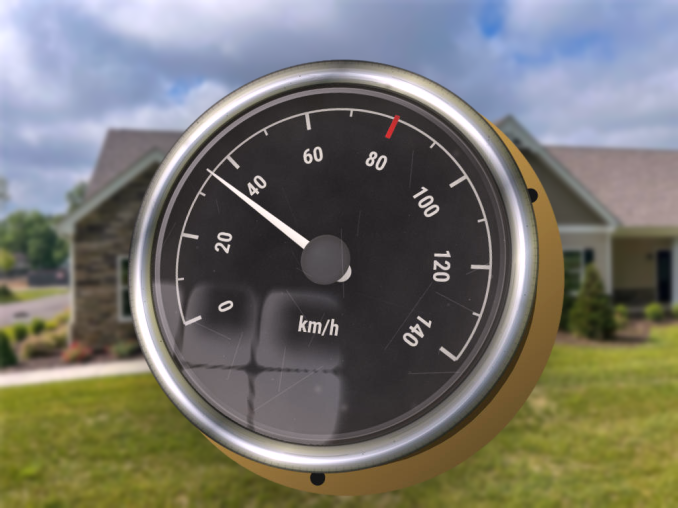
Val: 35,km/h
